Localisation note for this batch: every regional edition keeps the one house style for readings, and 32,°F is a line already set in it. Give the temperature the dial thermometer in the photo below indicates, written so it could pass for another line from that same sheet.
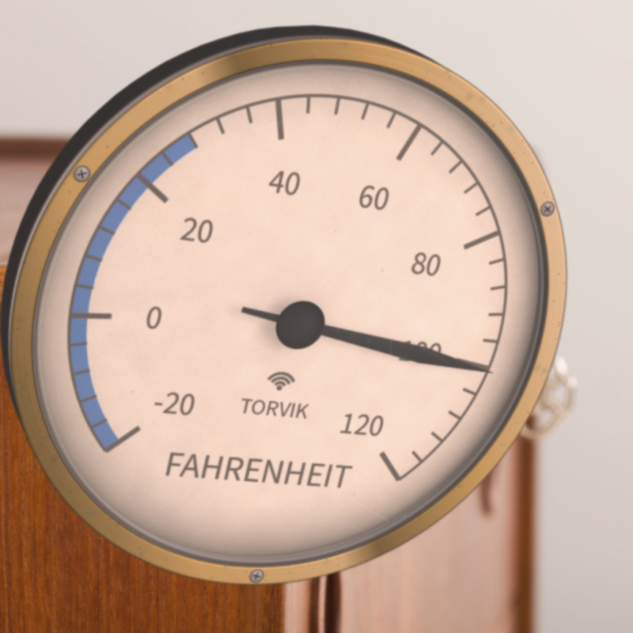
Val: 100,°F
